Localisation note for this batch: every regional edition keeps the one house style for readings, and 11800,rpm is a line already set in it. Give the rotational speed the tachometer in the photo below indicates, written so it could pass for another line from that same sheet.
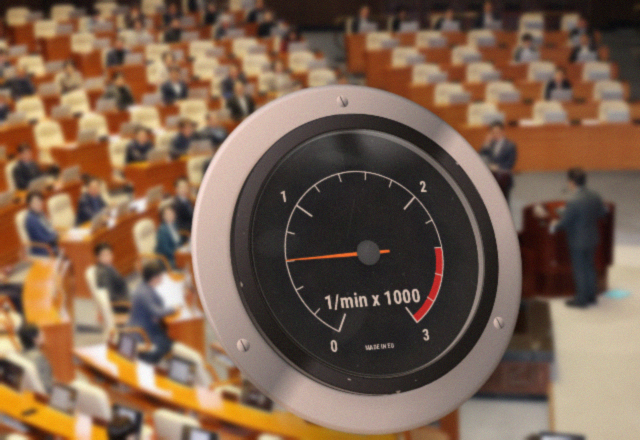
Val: 600,rpm
